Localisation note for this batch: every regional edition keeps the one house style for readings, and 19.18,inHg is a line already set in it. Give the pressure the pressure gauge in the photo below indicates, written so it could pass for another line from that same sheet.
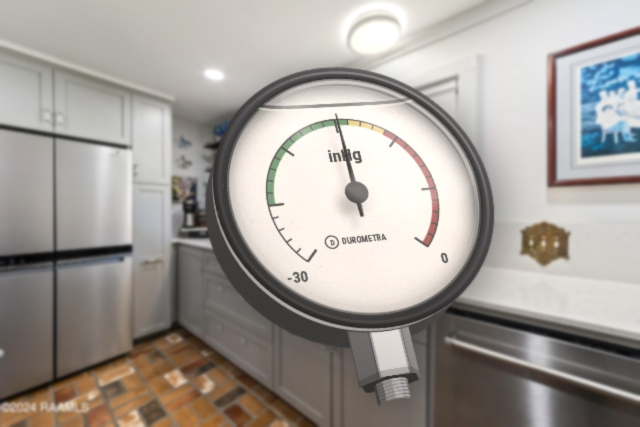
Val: -15,inHg
